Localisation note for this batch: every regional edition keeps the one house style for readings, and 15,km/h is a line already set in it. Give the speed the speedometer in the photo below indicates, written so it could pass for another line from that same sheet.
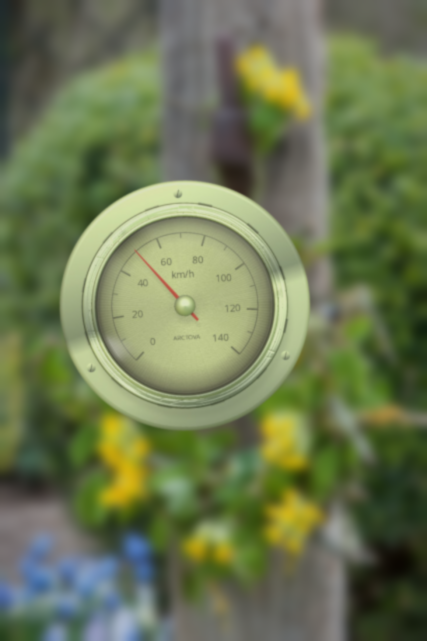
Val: 50,km/h
